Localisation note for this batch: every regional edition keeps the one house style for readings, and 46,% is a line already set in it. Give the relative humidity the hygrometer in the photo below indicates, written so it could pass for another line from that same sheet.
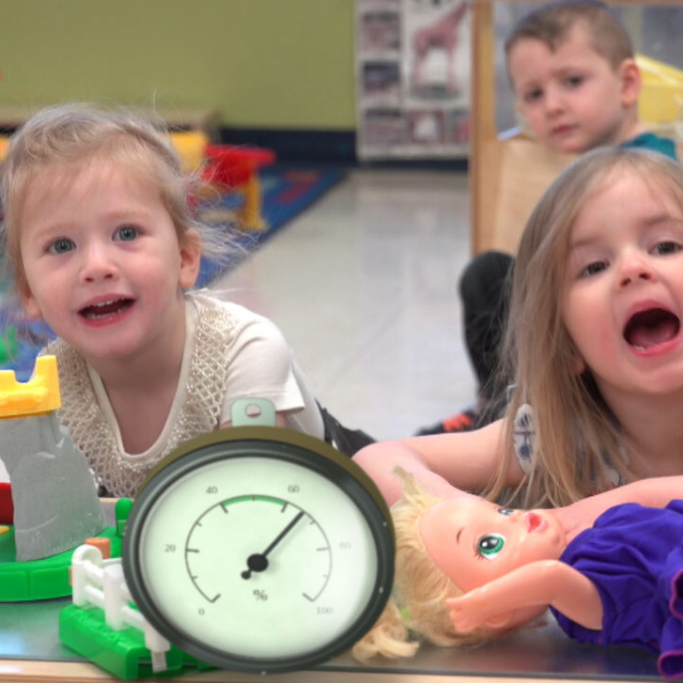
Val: 65,%
